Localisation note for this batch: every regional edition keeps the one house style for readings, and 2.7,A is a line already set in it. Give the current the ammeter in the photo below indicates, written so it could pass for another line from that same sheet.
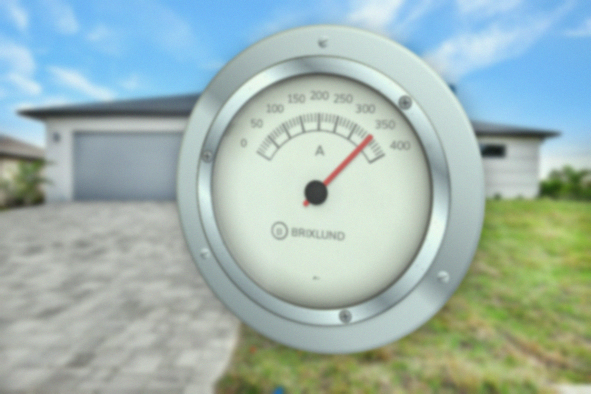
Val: 350,A
